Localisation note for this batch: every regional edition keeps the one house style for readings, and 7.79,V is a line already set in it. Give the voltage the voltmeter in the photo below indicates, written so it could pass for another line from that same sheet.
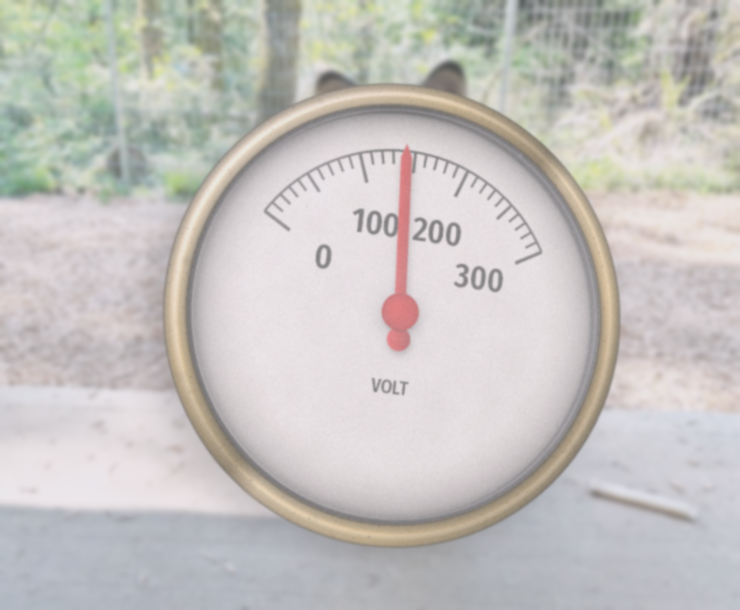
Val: 140,V
